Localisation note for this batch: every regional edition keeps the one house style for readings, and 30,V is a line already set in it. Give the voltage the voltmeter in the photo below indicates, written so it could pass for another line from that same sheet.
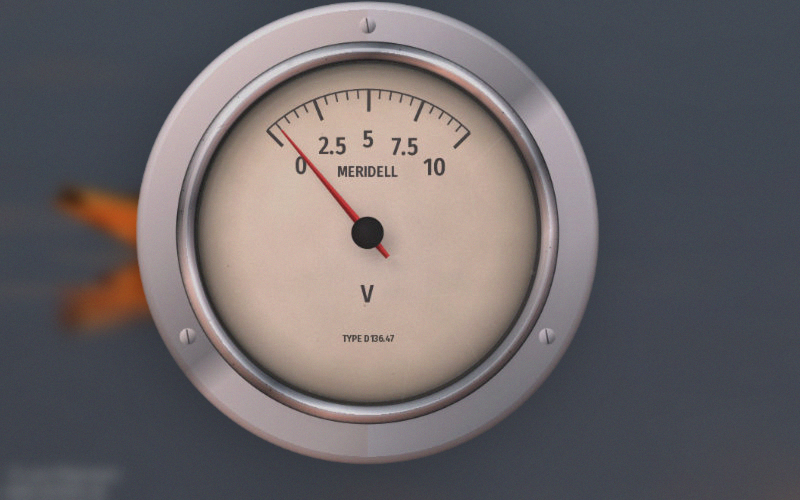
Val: 0.5,V
